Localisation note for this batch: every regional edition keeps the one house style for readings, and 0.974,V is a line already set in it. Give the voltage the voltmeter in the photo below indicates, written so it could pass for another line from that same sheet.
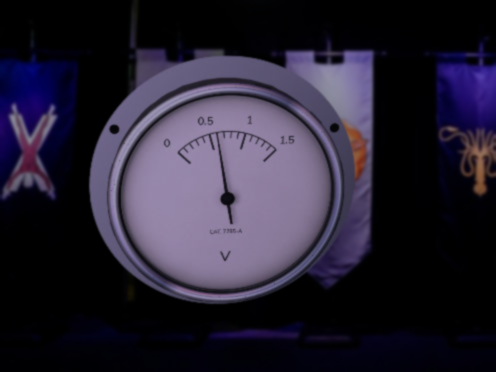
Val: 0.6,V
